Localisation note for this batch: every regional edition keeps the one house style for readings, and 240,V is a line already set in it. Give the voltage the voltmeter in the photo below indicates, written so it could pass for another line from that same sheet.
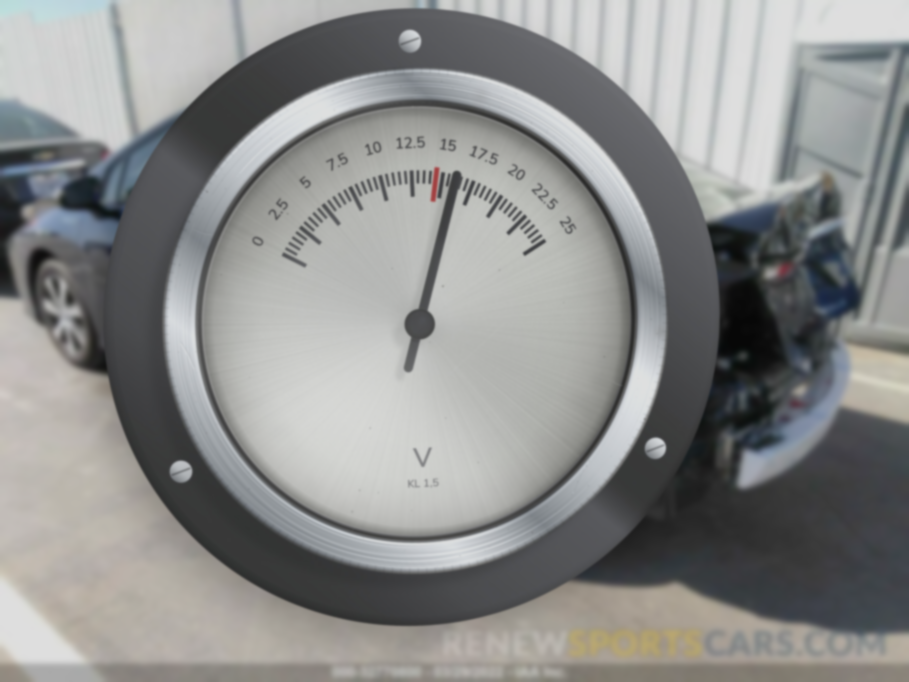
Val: 16,V
